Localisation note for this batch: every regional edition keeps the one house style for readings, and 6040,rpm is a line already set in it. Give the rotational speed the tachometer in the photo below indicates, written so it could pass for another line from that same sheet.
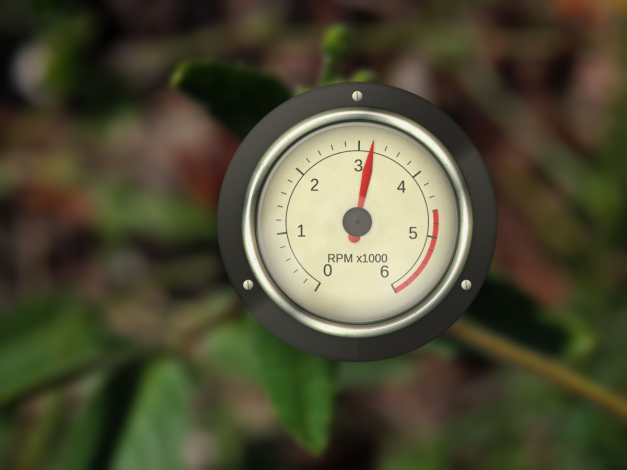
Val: 3200,rpm
